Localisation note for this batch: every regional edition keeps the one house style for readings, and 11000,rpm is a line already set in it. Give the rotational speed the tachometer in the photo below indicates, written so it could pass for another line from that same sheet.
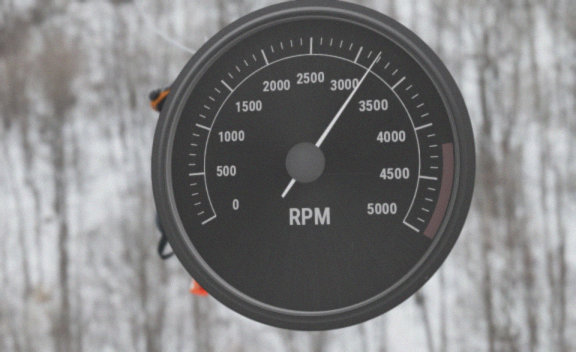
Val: 3200,rpm
